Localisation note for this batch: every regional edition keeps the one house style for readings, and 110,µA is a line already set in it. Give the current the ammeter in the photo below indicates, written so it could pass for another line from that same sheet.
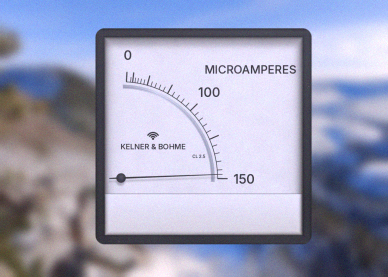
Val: 147.5,µA
